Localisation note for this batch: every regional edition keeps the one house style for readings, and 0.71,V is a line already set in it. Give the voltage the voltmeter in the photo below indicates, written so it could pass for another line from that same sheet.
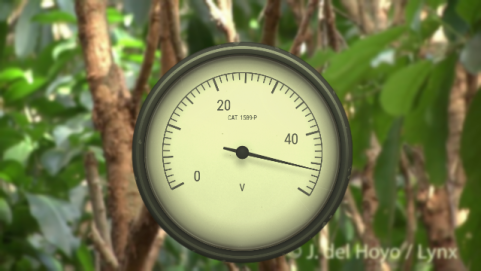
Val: 46,V
